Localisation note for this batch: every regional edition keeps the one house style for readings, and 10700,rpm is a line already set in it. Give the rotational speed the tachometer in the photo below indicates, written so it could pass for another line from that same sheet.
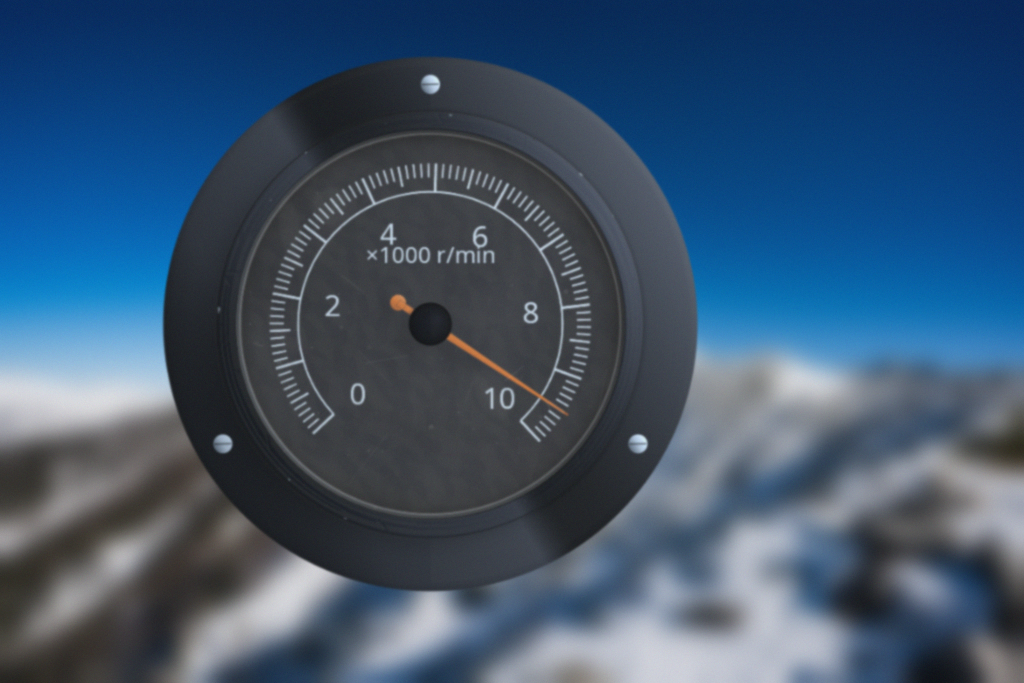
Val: 9500,rpm
